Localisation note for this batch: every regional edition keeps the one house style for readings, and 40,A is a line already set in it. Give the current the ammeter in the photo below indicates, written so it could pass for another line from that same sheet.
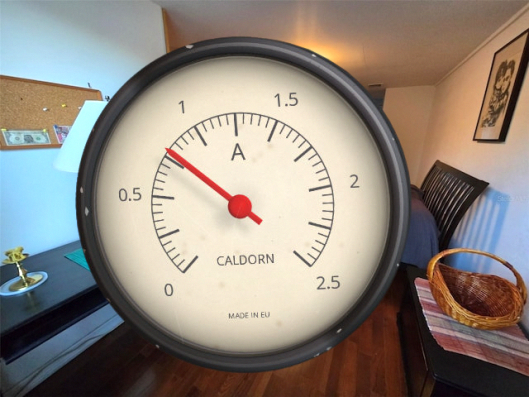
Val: 0.8,A
